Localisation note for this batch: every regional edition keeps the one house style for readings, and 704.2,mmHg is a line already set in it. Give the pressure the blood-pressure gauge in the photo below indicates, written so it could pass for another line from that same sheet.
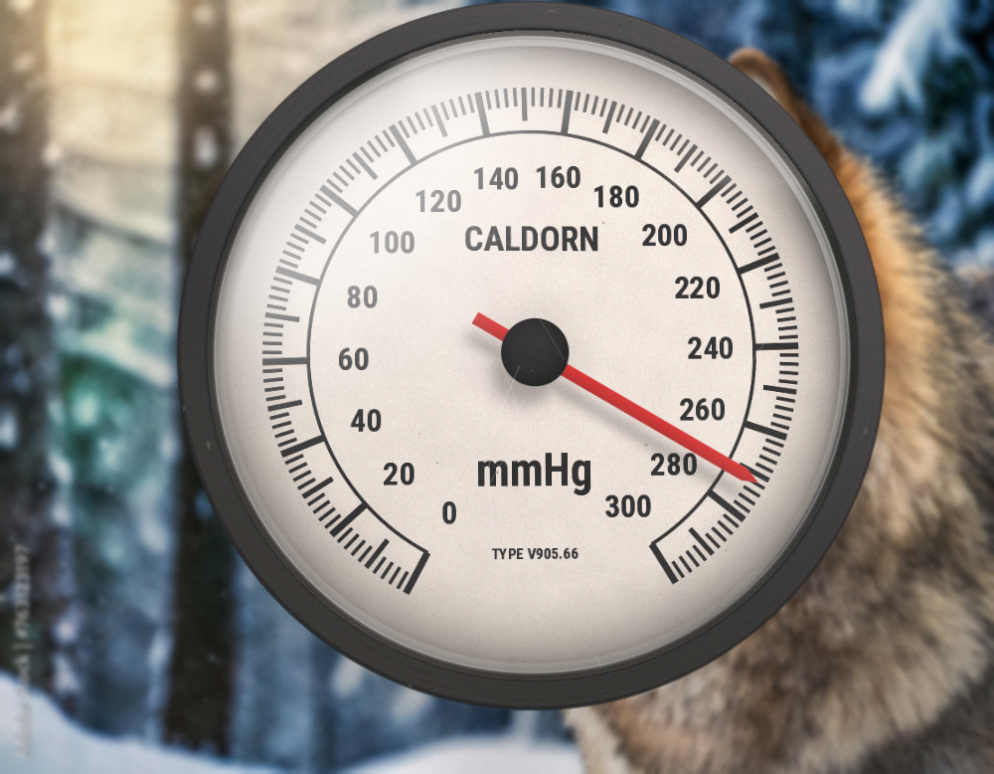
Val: 272,mmHg
